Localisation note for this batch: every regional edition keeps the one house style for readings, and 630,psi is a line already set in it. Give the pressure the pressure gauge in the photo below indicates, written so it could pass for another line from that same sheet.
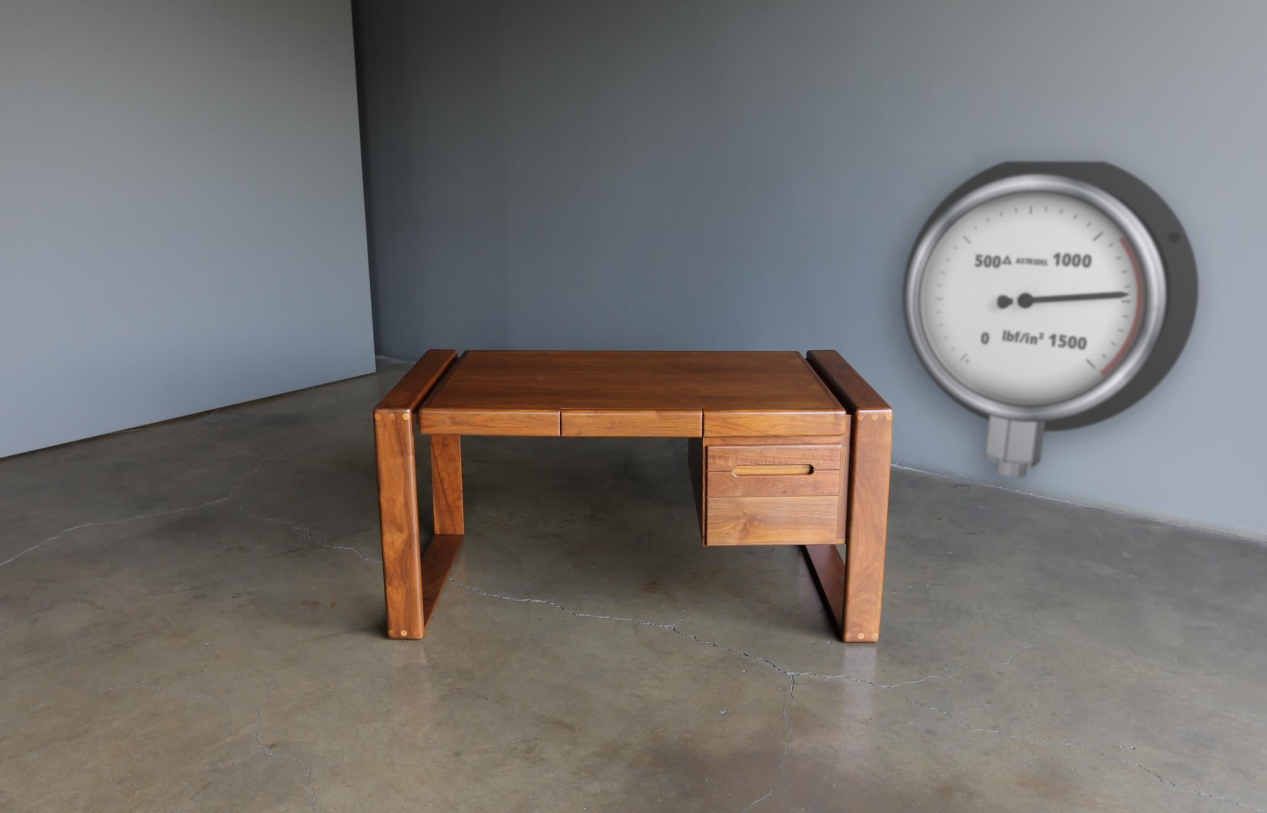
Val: 1225,psi
